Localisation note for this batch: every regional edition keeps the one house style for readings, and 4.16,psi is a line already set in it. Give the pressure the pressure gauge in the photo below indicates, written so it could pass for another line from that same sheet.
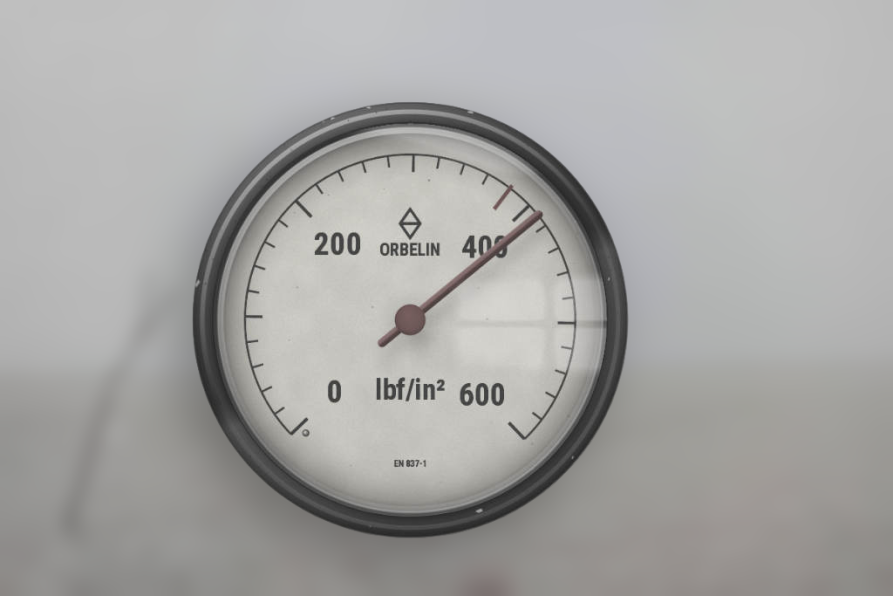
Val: 410,psi
